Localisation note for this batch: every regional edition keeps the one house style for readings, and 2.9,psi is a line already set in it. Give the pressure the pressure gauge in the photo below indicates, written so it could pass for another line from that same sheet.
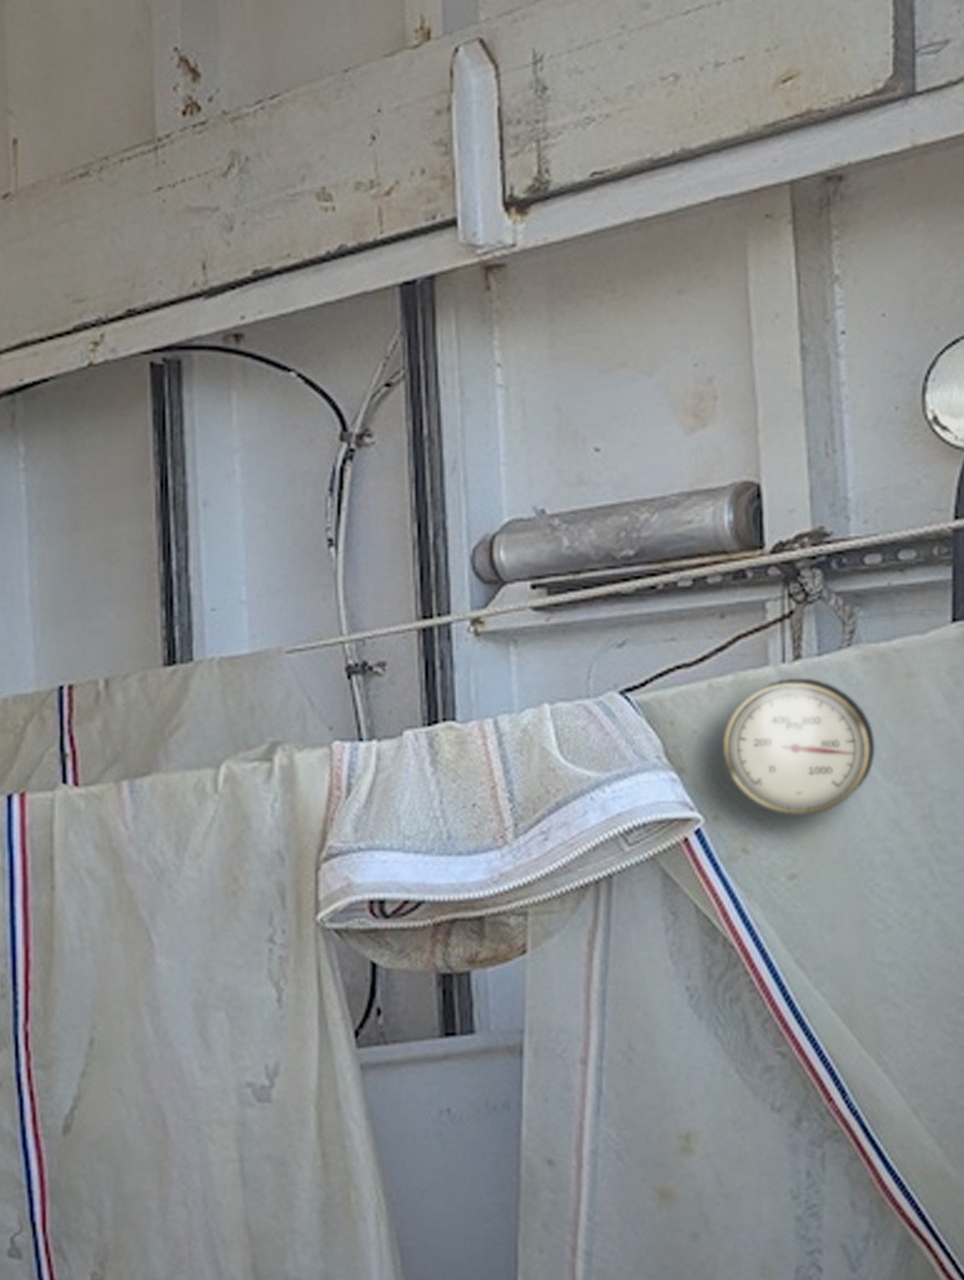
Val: 850,psi
